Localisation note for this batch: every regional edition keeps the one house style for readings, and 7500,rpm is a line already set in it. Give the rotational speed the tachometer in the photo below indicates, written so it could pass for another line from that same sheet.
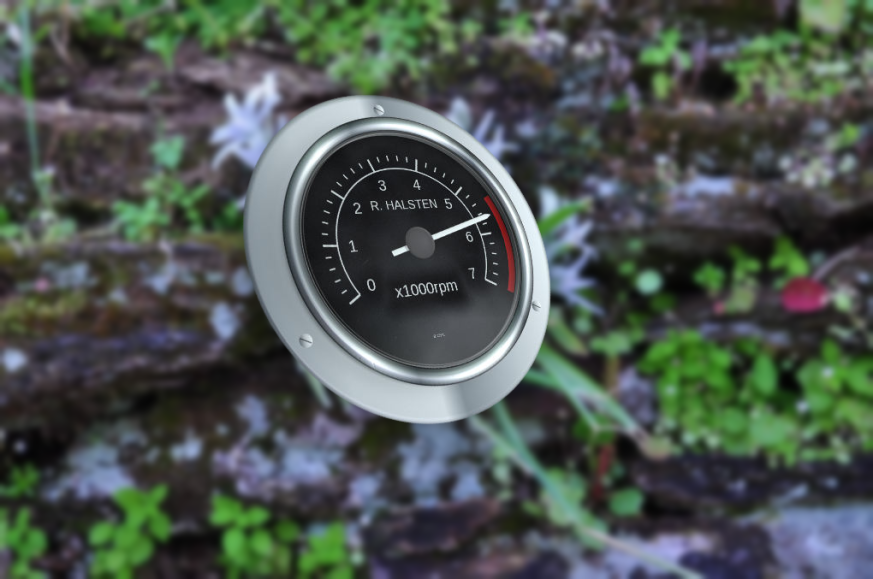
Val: 5700,rpm
